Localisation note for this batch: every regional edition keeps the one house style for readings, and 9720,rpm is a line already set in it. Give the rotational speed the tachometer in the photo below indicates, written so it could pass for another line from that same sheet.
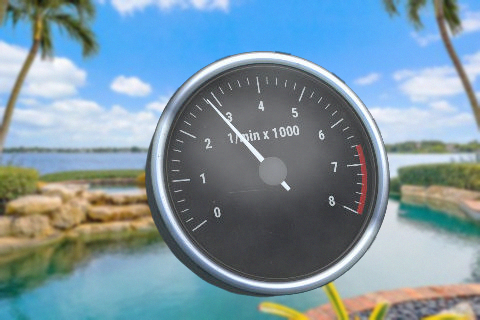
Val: 2800,rpm
